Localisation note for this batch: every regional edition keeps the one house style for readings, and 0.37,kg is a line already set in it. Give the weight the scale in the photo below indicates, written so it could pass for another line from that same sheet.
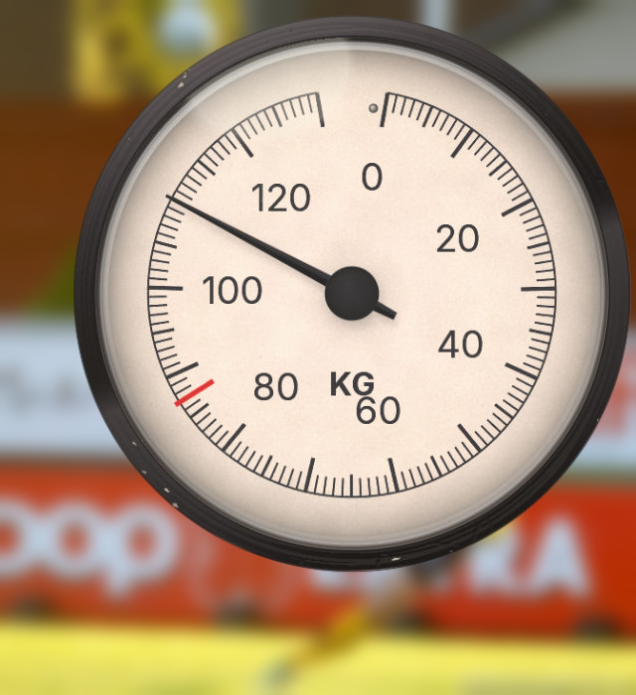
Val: 110,kg
